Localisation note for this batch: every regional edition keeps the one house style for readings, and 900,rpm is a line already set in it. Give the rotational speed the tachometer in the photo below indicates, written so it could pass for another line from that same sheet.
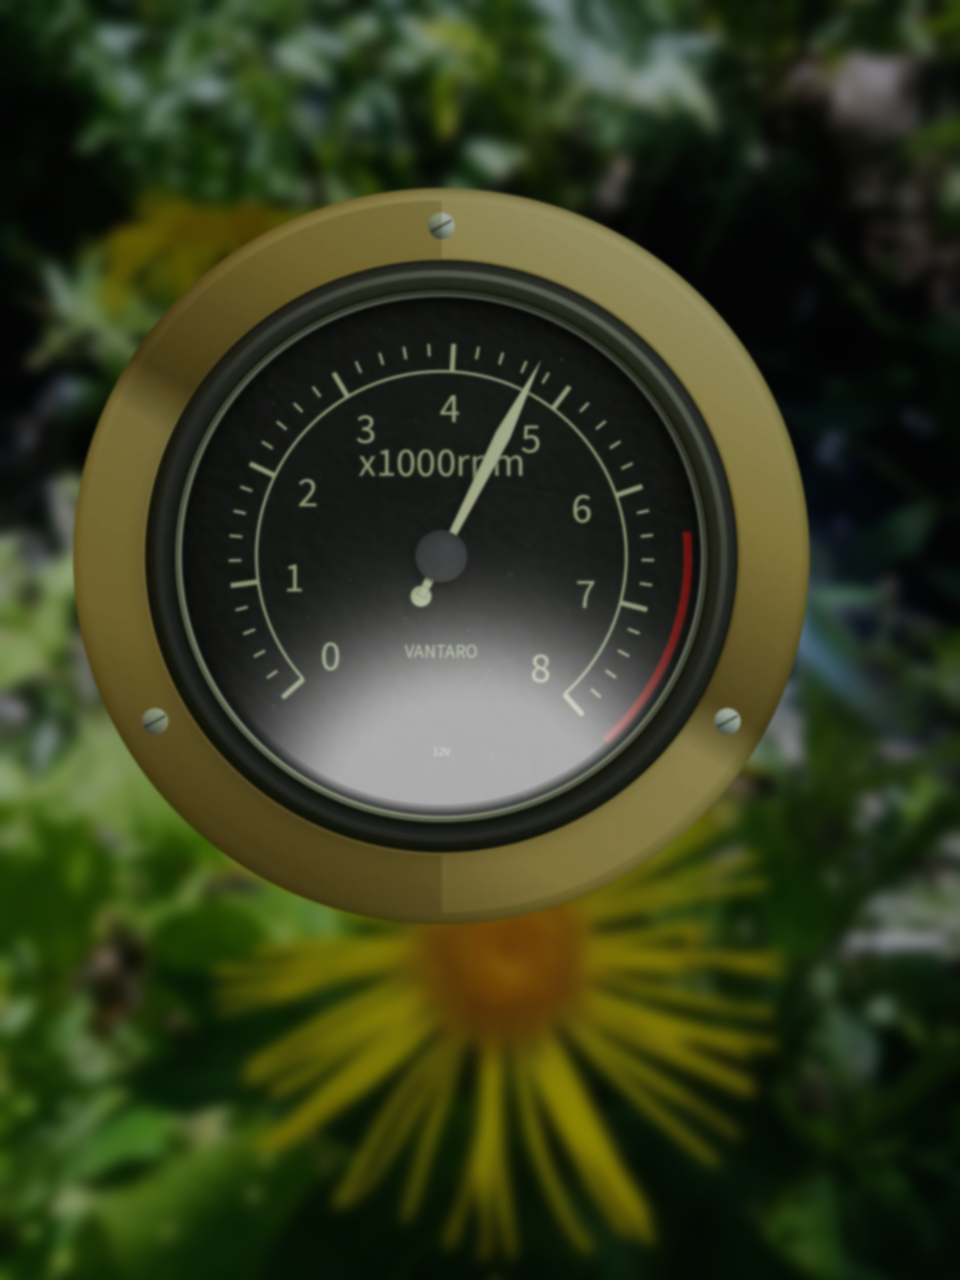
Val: 4700,rpm
